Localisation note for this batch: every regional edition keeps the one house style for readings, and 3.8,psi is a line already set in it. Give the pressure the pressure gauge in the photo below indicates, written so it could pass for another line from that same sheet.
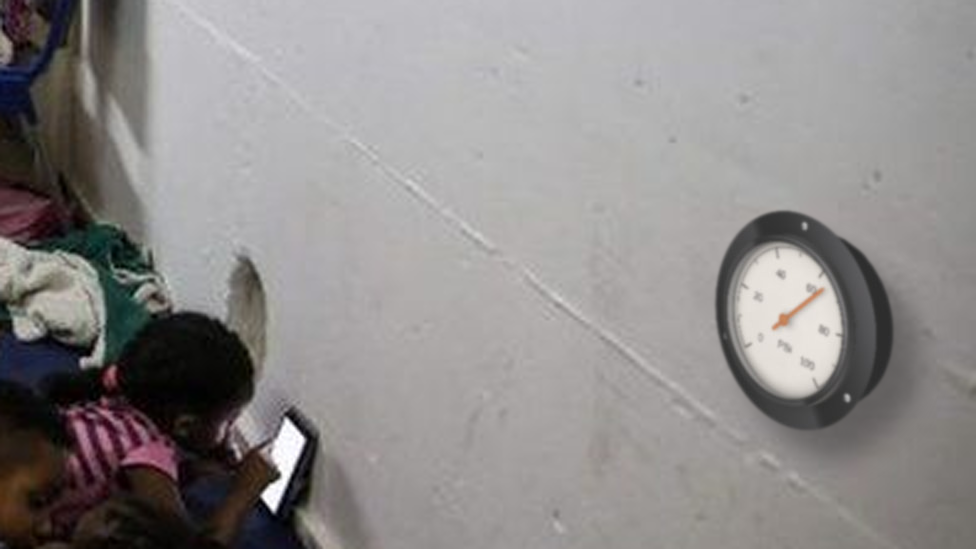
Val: 65,psi
